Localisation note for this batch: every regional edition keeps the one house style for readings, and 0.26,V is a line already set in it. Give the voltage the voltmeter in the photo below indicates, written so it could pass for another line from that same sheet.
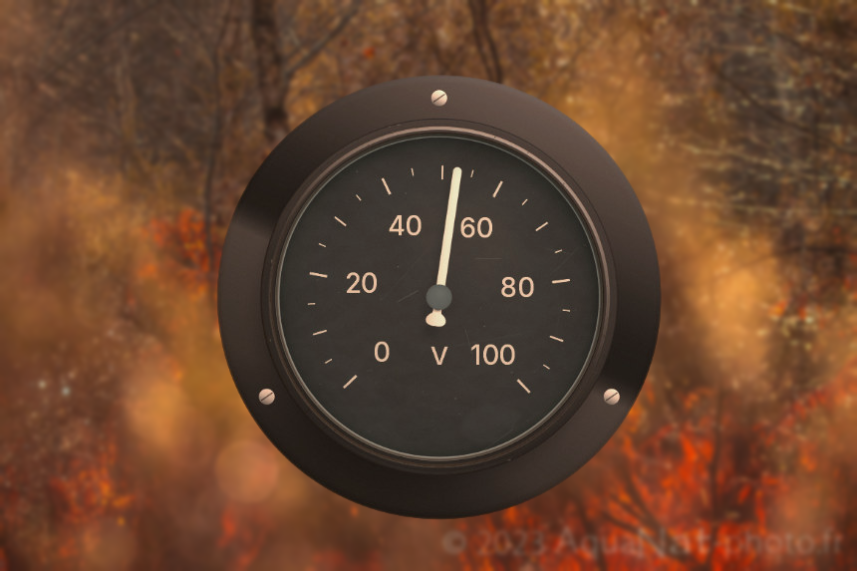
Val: 52.5,V
